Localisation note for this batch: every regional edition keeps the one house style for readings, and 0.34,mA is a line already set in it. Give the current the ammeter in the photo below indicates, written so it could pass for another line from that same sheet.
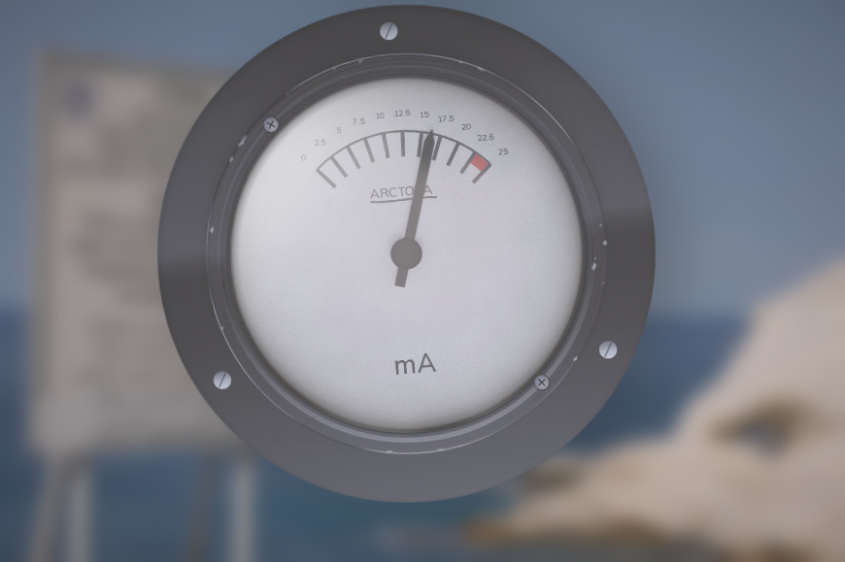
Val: 16.25,mA
